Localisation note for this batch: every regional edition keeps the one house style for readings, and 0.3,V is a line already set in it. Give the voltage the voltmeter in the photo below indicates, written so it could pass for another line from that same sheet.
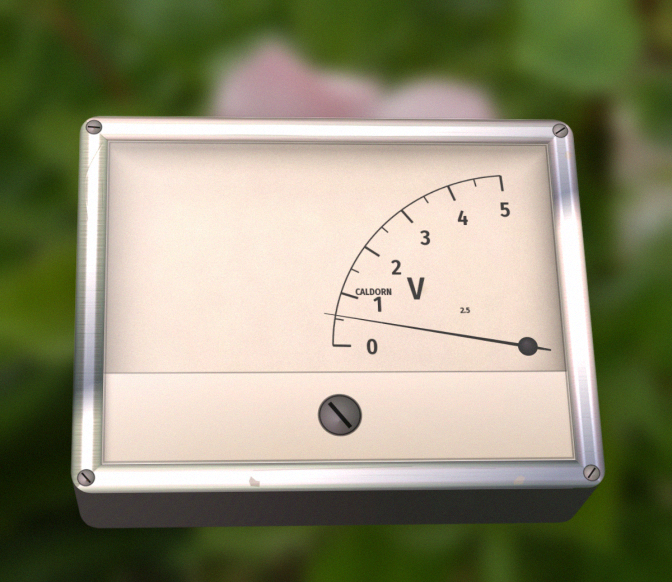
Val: 0.5,V
